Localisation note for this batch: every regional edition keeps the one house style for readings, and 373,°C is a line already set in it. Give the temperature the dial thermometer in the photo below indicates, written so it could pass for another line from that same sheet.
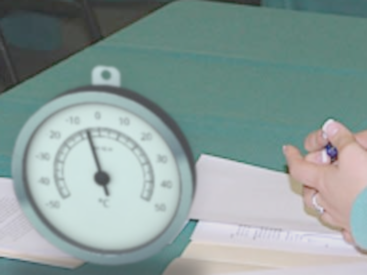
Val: -5,°C
